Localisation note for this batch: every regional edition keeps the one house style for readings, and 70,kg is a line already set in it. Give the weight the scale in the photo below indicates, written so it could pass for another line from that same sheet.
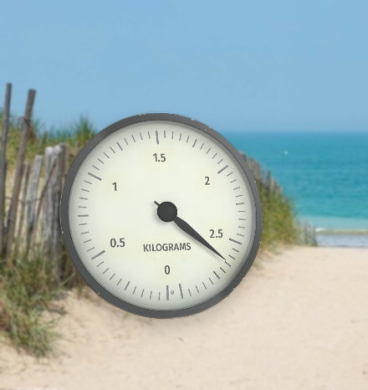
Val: 2.65,kg
